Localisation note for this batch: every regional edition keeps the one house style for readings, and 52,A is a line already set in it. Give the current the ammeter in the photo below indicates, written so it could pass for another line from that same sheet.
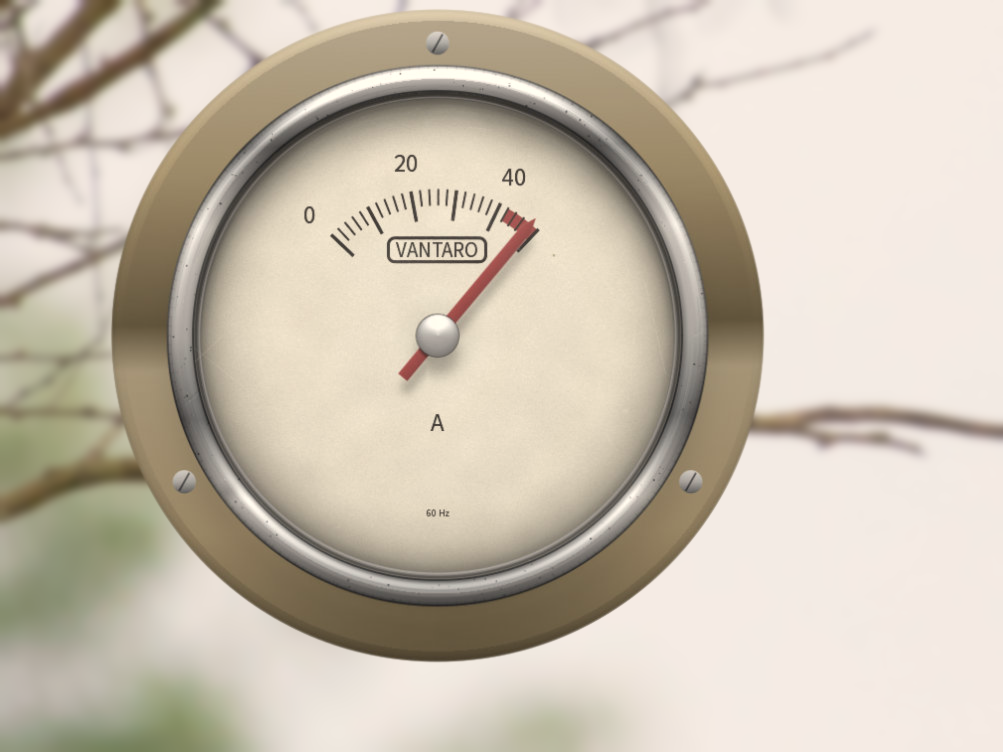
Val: 48,A
